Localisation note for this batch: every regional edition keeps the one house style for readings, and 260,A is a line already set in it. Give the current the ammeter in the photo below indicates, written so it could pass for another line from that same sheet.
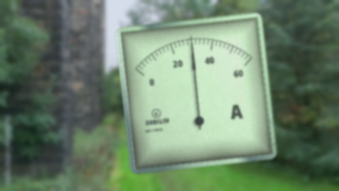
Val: 30,A
